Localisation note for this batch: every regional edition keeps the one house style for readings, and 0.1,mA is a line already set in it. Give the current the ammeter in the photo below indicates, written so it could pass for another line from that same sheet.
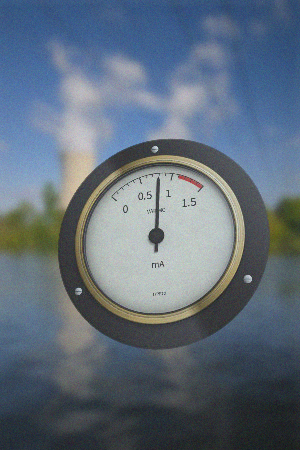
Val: 0.8,mA
